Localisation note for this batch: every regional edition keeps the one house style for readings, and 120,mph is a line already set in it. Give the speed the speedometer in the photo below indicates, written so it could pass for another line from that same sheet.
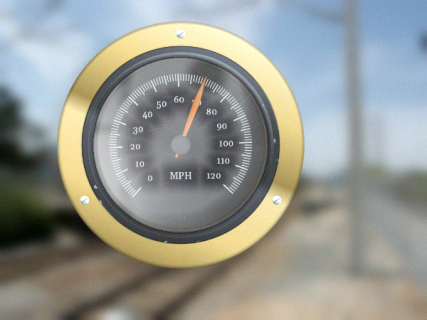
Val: 70,mph
